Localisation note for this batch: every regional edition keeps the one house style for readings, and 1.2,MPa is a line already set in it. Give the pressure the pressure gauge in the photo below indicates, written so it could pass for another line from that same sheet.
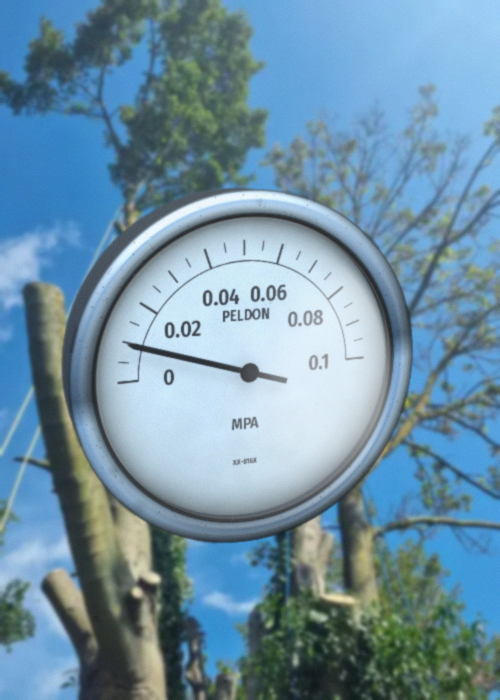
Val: 0.01,MPa
